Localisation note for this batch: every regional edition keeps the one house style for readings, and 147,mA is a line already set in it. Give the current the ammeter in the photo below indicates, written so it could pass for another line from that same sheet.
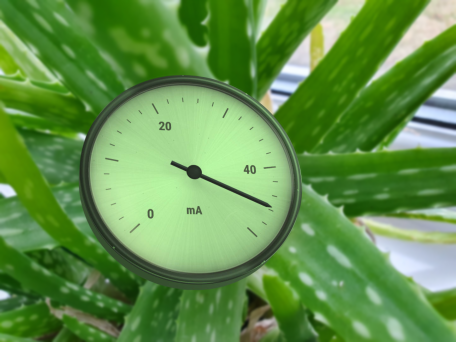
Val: 46,mA
